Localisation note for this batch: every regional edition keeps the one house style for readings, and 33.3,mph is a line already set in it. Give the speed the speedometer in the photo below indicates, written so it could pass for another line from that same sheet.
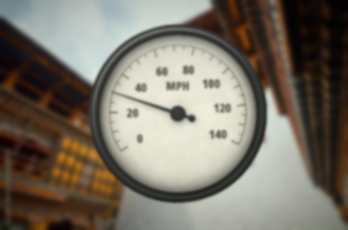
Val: 30,mph
